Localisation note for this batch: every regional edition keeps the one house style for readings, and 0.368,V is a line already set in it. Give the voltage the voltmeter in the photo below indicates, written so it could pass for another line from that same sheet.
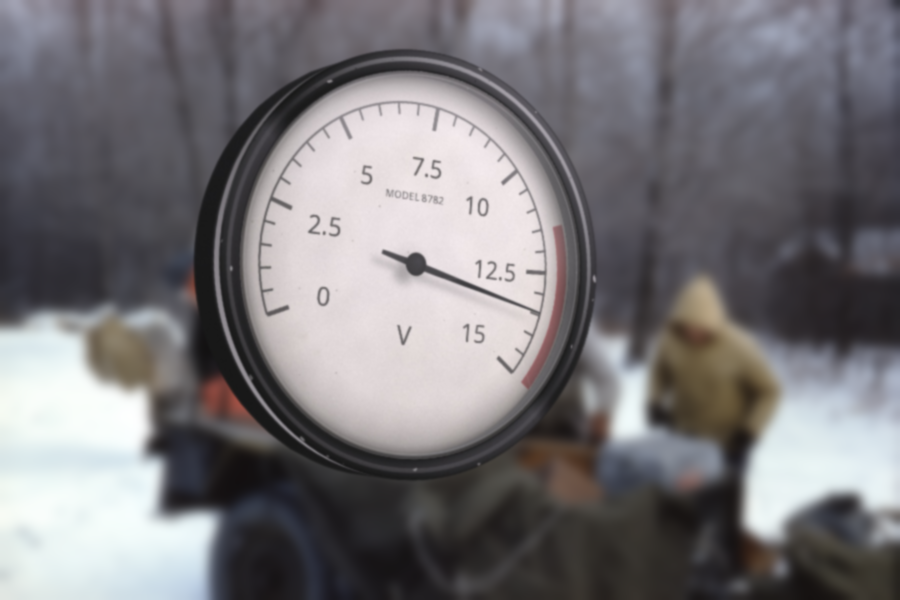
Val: 13.5,V
